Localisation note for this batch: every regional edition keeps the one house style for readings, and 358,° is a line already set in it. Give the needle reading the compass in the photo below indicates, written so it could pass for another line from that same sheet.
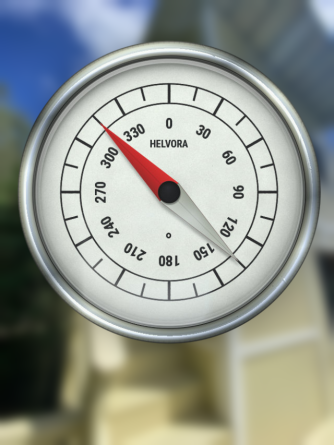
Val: 315,°
